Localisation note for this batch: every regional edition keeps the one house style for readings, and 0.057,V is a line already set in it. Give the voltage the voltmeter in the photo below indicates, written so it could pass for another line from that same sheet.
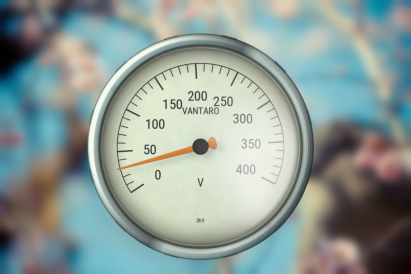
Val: 30,V
